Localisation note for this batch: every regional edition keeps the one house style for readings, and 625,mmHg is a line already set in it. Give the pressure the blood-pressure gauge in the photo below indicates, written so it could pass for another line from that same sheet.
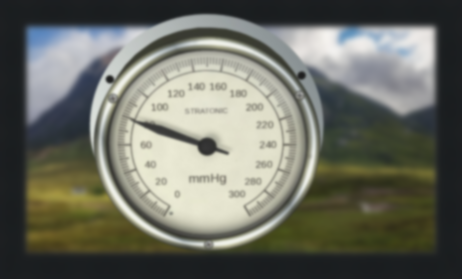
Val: 80,mmHg
